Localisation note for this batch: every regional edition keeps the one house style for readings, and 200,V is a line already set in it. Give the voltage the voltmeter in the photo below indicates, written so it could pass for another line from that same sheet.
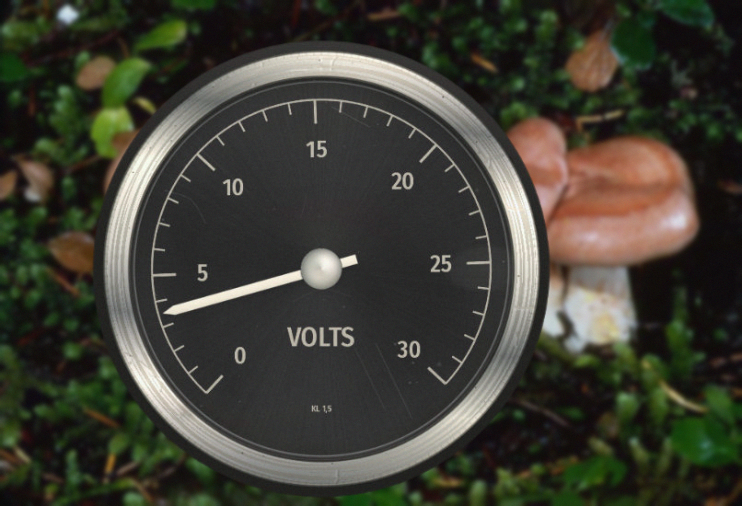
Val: 3.5,V
